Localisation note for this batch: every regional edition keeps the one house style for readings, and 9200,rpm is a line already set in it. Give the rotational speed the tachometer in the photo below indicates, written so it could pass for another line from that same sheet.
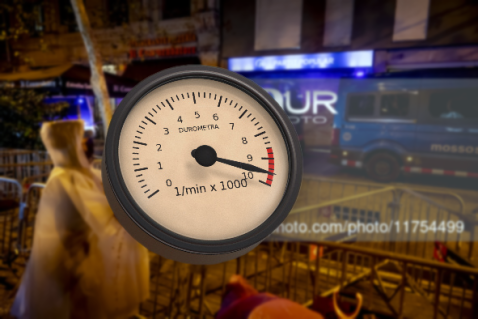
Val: 9600,rpm
